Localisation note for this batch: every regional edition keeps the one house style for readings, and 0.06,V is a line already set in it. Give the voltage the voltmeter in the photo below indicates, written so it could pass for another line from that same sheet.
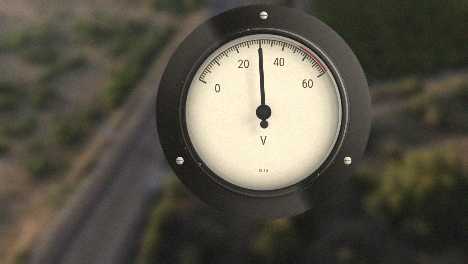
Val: 30,V
